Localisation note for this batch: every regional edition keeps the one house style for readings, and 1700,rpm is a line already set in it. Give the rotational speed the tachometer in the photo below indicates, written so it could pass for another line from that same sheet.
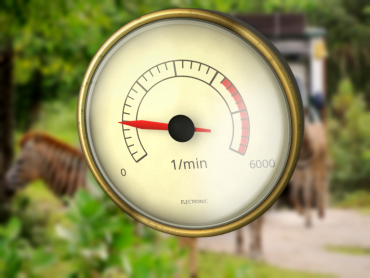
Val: 1000,rpm
